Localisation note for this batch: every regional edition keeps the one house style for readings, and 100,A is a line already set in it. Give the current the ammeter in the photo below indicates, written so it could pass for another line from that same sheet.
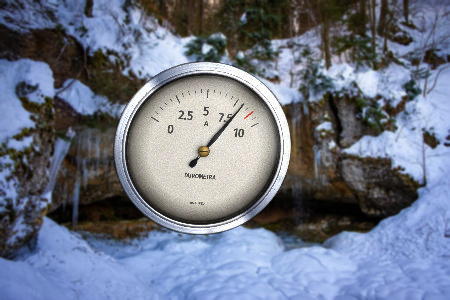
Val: 8,A
